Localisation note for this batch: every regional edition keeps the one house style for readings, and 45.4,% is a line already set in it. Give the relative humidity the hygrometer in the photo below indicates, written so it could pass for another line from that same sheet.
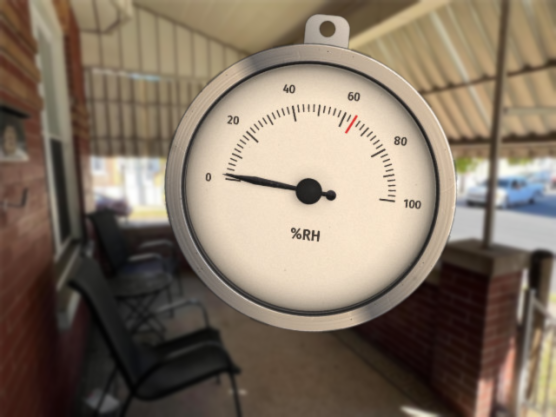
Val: 2,%
